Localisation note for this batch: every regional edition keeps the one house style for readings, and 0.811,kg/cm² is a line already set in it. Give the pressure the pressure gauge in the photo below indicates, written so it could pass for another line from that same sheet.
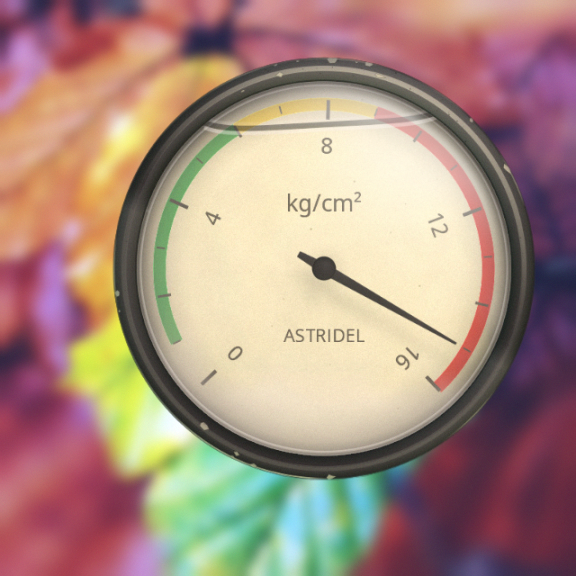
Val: 15,kg/cm²
